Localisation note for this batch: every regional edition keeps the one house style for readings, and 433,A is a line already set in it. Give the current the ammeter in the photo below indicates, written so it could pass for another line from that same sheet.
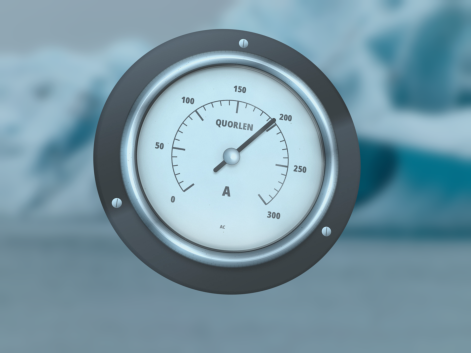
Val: 195,A
